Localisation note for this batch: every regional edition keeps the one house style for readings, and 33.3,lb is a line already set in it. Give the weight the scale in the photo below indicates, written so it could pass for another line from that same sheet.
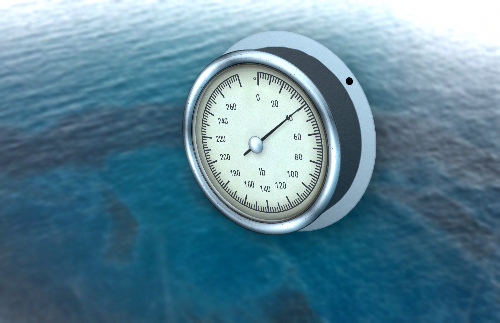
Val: 40,lb
